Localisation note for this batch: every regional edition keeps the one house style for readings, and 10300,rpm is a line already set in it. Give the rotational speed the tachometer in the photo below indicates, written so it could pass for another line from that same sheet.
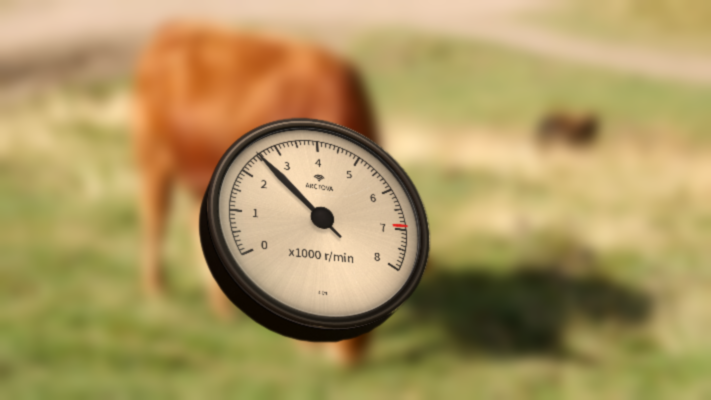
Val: 2500,rpm
